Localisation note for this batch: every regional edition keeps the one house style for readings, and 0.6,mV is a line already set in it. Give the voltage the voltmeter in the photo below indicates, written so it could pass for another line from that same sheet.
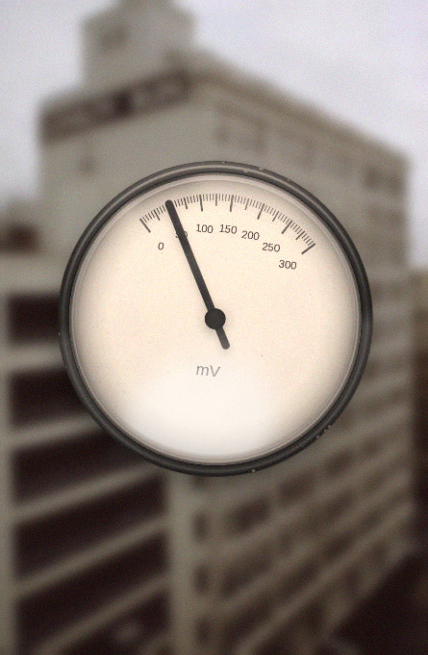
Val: 50,mV
